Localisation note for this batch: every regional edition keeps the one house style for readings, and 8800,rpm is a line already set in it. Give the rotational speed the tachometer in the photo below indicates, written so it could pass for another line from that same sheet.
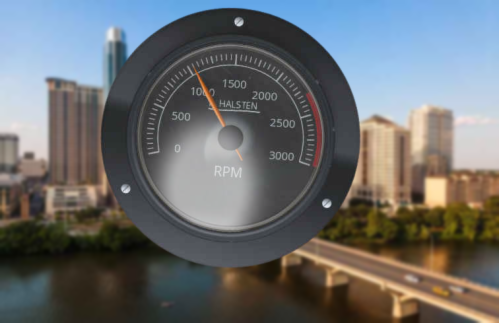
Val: 1050,rpm
